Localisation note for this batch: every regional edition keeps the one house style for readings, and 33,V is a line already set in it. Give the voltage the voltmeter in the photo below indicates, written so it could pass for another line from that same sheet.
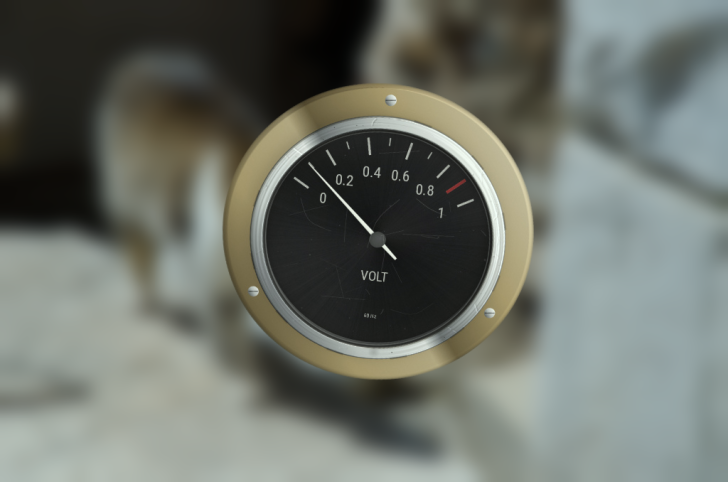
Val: 0.1,V
